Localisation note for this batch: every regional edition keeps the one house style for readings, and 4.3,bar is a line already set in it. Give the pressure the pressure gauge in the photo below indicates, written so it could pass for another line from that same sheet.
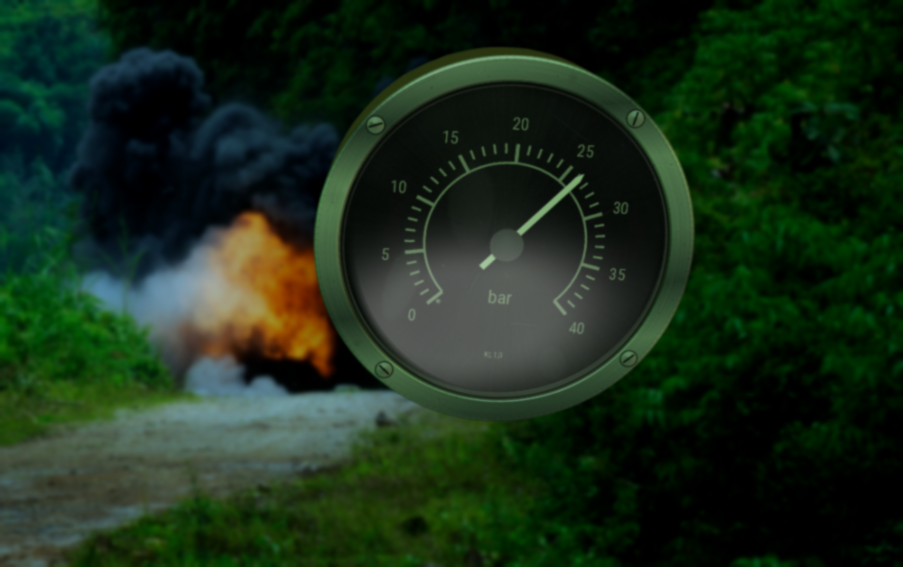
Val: 26,bar
